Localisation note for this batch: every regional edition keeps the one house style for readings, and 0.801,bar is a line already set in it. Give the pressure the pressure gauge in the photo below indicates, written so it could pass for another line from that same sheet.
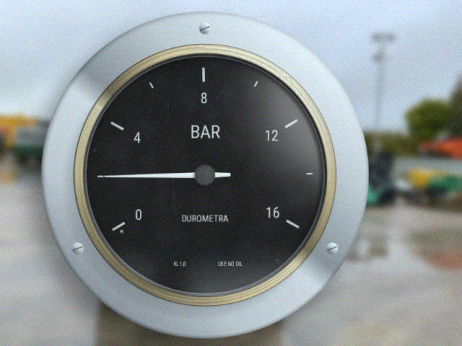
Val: 2,bar
